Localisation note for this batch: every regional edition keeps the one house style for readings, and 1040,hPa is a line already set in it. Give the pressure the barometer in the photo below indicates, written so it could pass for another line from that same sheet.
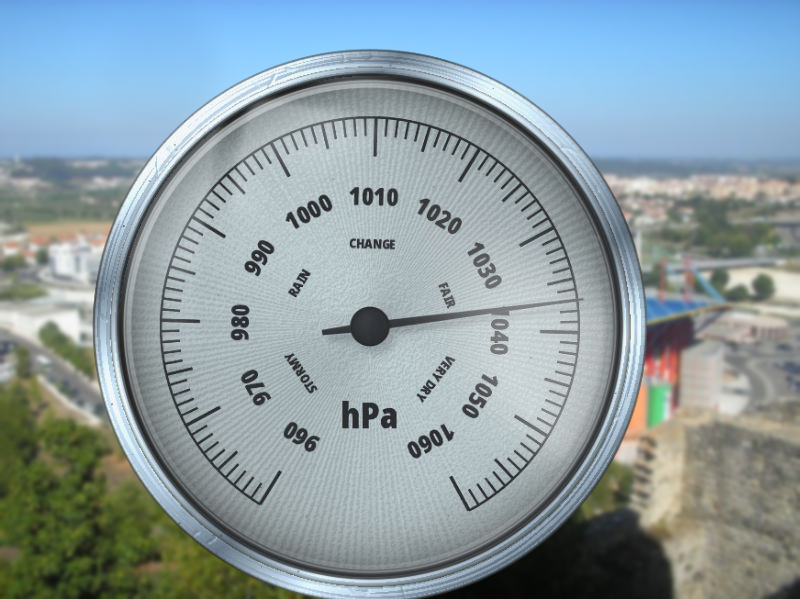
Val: 1037,hPa
